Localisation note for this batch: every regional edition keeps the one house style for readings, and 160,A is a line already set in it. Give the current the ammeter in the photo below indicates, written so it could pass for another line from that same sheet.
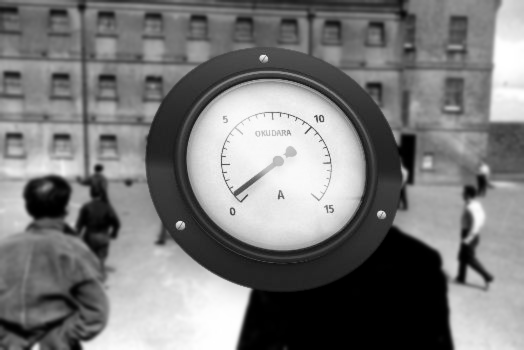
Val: 0.5,A
